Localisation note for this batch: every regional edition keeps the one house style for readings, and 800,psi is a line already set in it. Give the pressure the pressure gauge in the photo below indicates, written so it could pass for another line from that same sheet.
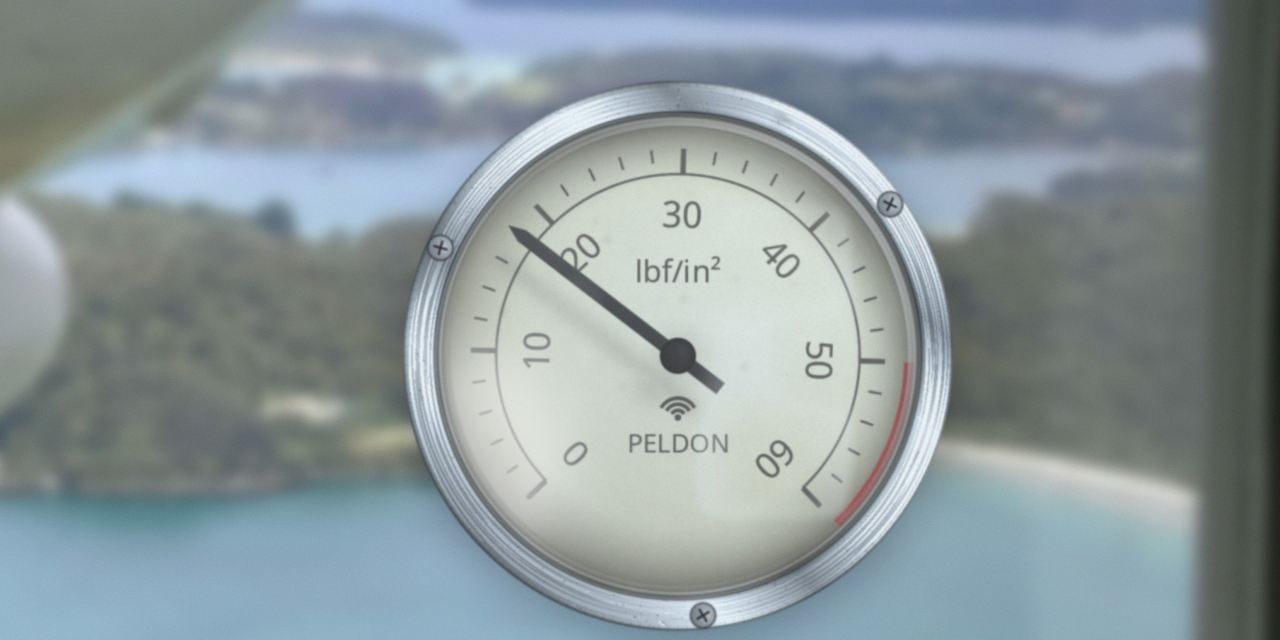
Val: 18,psi
